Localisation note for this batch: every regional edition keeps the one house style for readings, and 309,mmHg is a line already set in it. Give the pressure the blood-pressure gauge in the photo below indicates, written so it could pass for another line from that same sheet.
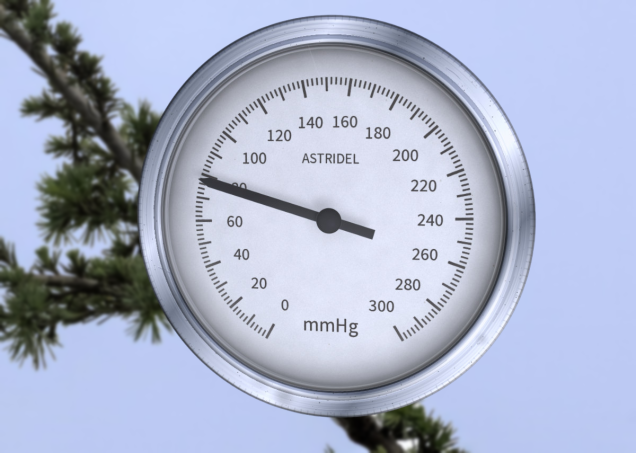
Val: 78,mmHg
